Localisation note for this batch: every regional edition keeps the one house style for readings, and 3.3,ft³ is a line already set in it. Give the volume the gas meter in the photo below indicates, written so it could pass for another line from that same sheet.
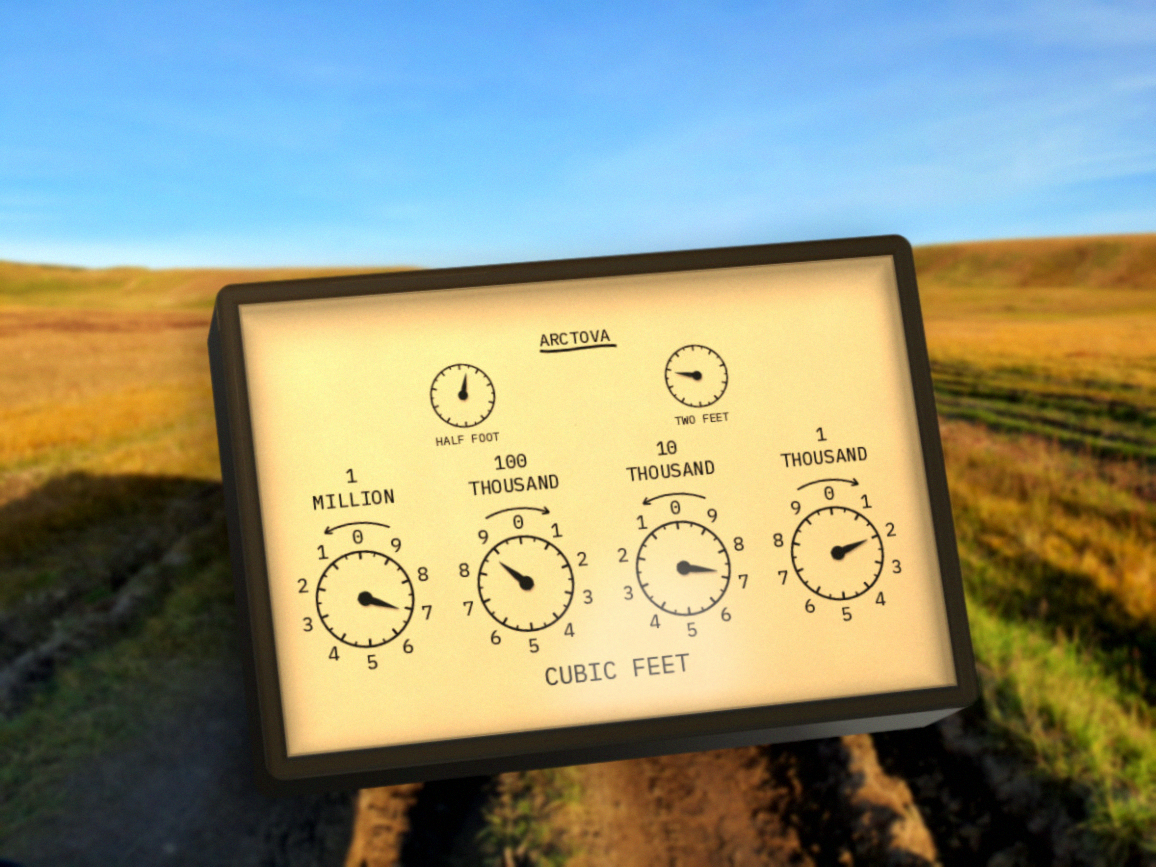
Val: 687200,ft³
